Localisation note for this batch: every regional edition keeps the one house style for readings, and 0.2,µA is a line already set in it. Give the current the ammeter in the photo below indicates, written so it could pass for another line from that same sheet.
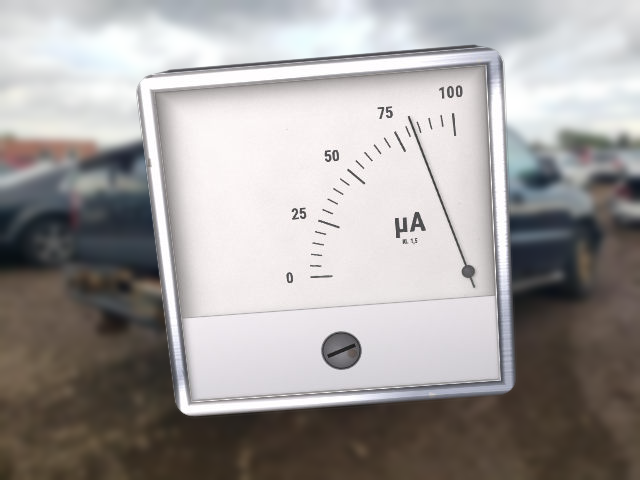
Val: 82.5,µA
